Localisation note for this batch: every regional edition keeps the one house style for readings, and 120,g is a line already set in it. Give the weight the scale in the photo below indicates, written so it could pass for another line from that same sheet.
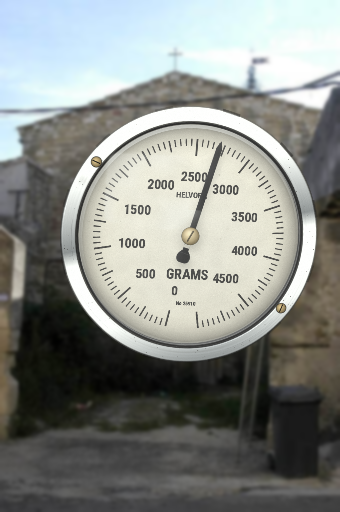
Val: 2700,g
